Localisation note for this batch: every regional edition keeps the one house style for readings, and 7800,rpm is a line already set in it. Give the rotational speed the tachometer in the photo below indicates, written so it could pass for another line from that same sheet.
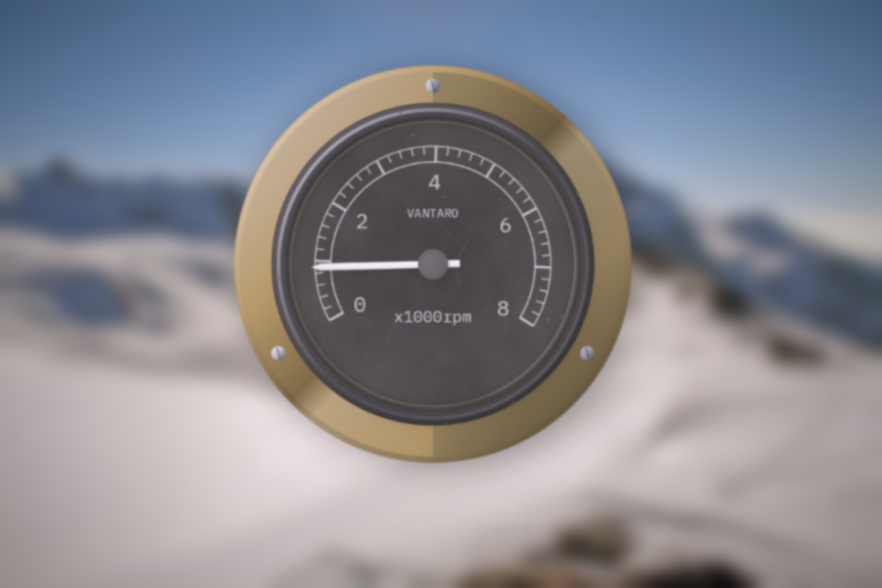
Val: 900,rpm
